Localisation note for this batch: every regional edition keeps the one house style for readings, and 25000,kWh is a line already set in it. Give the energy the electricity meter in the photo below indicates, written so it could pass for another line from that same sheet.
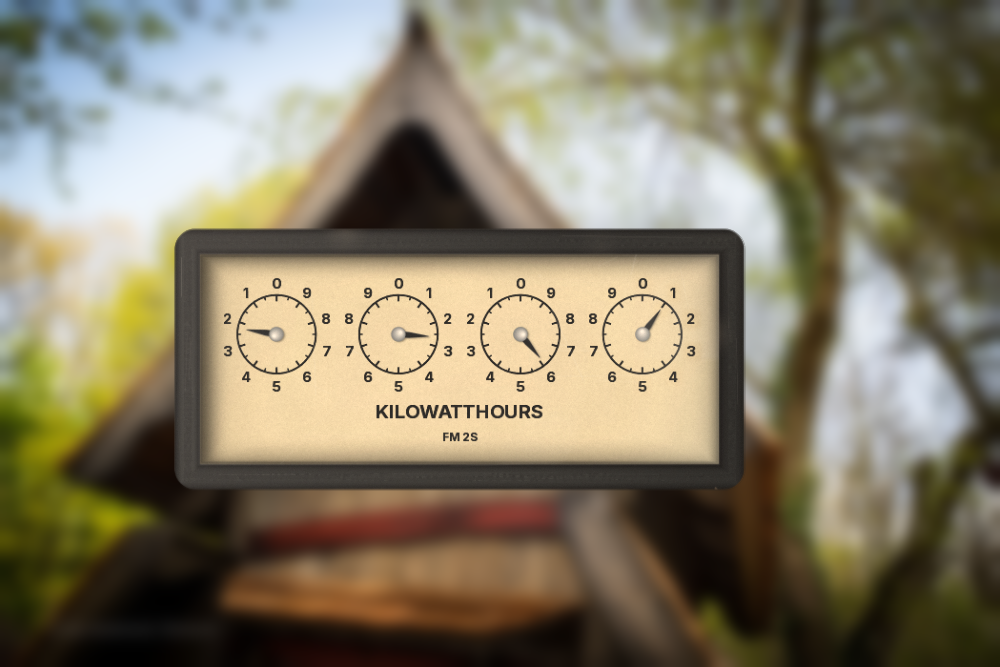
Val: 2261,kWh
